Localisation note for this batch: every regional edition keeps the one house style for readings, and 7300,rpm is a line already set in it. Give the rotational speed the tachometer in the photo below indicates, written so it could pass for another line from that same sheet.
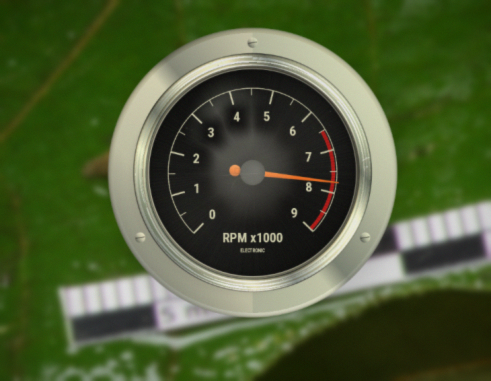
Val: 7750,rpm
